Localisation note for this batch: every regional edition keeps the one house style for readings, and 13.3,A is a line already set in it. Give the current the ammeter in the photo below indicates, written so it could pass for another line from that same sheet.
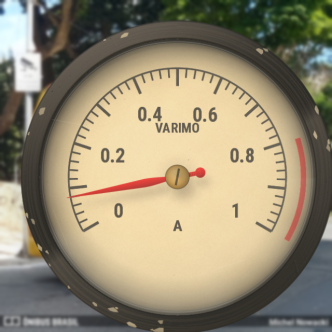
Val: 0.08,A
